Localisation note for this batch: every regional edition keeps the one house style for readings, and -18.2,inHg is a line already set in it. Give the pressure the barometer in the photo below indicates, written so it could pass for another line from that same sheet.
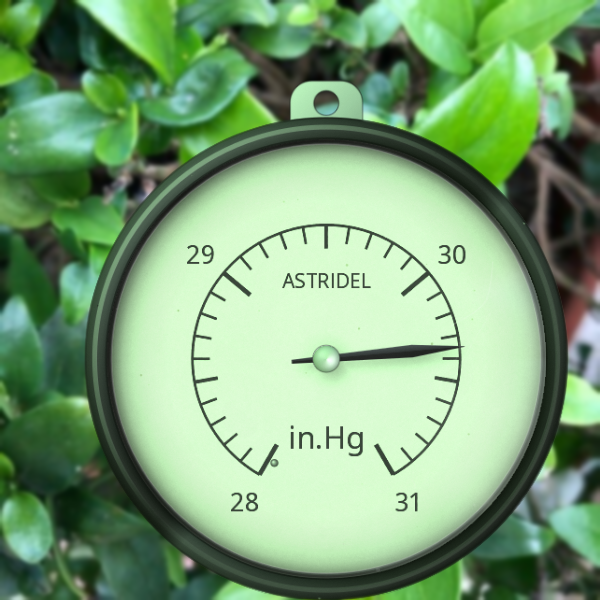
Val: 30.35,inHg
